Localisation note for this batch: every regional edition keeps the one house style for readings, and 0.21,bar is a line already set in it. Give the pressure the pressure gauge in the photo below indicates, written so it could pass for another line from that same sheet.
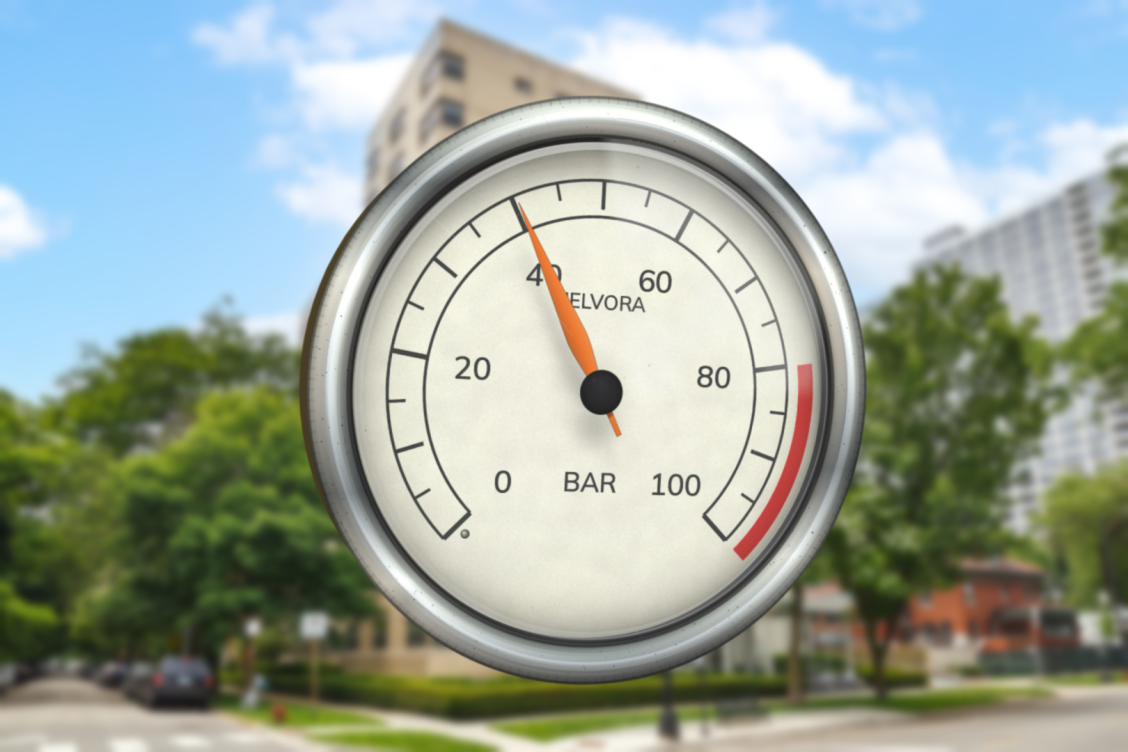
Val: 40,bar
